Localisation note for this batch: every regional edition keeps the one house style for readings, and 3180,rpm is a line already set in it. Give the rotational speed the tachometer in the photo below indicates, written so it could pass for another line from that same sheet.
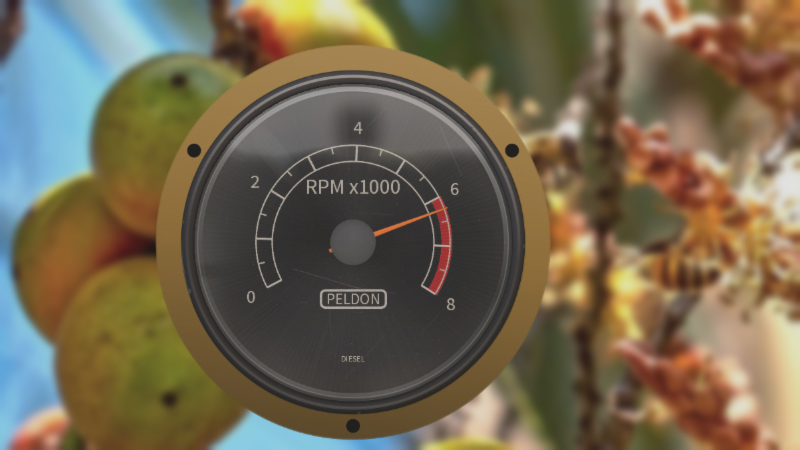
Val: 6250,rpm
